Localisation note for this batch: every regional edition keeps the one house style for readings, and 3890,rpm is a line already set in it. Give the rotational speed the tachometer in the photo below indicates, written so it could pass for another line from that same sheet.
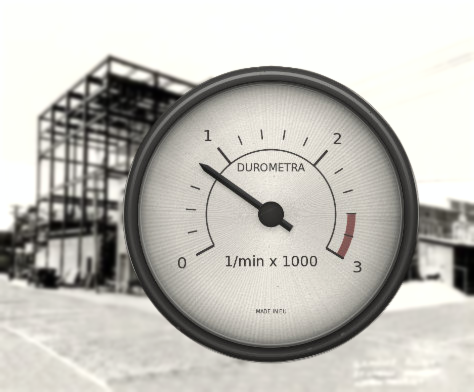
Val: 800,rpm
